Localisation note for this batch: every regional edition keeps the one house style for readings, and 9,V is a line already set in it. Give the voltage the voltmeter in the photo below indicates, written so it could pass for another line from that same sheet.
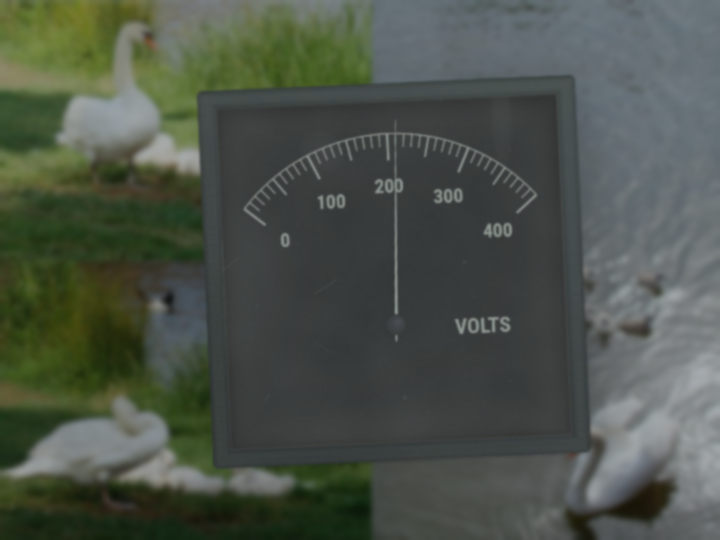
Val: 210,V
